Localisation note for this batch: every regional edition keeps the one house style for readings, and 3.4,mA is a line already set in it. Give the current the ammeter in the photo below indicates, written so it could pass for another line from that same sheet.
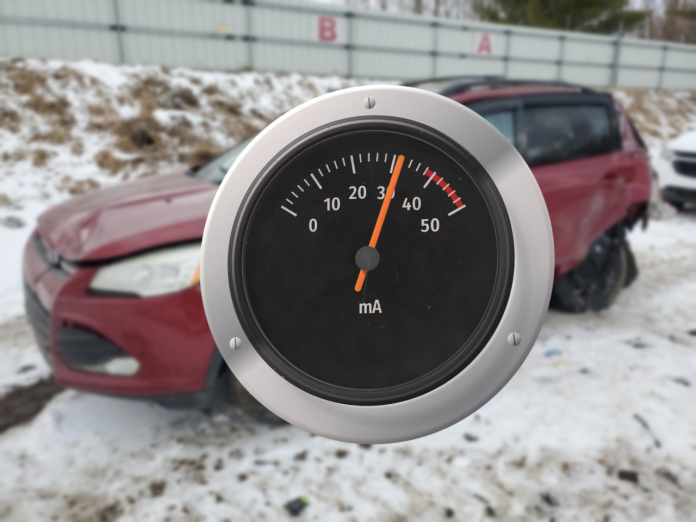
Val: 32,mA
